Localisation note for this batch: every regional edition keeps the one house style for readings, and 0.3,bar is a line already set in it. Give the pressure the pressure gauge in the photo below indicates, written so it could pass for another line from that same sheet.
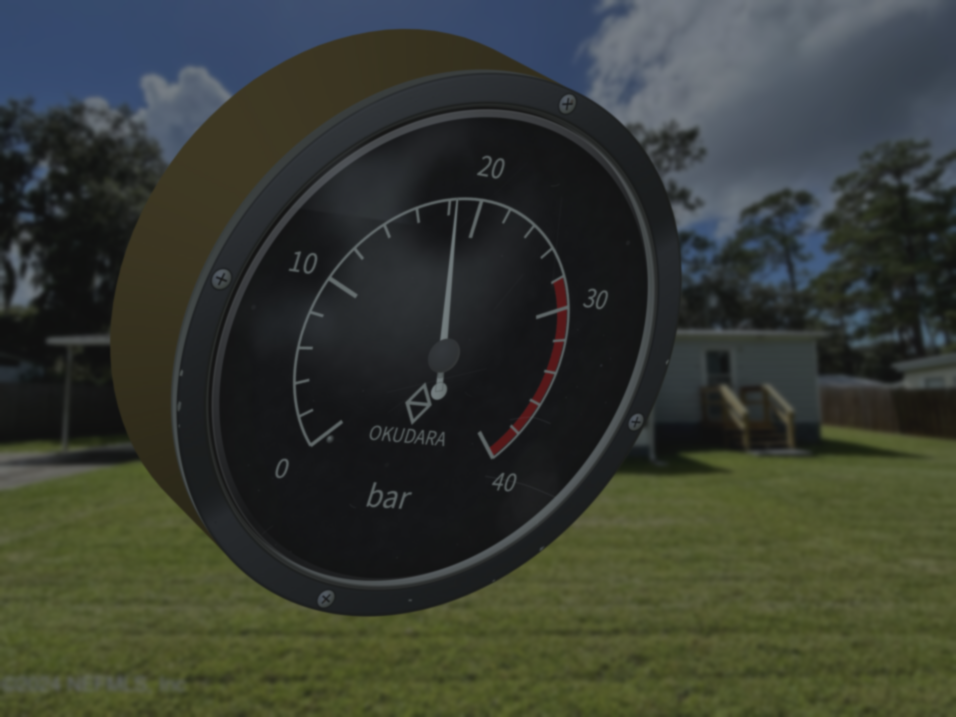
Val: 18,bar
